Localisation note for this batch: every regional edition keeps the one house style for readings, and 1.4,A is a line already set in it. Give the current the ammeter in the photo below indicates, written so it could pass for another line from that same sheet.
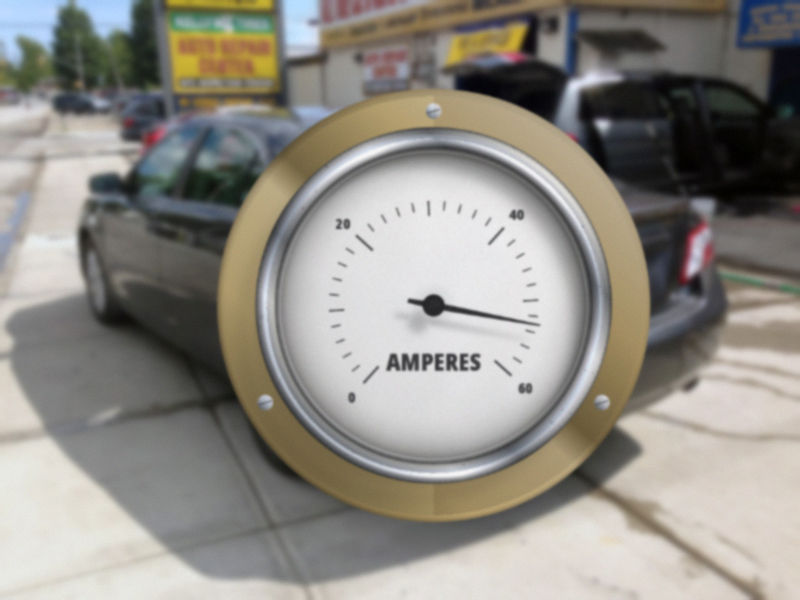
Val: 53,A
